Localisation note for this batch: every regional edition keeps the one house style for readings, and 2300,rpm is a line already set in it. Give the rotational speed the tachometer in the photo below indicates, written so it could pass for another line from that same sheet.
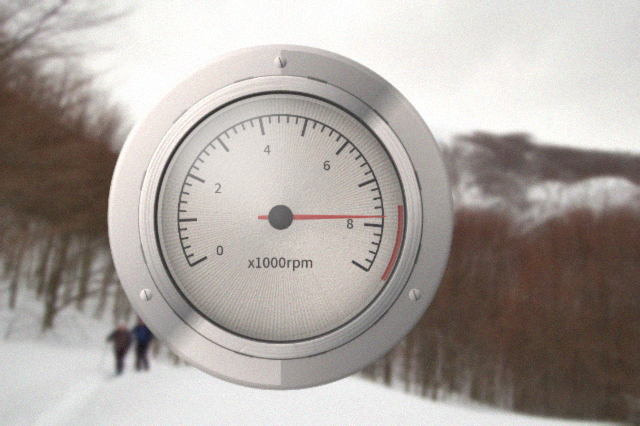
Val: 7800,rpm
